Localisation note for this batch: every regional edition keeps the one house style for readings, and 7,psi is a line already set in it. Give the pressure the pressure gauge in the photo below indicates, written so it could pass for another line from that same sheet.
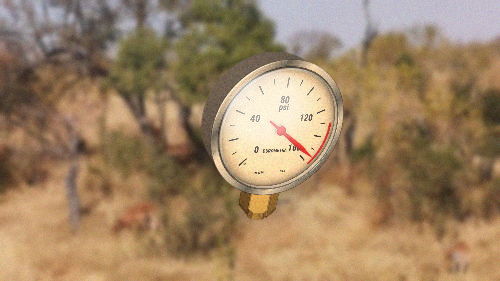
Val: 155,psi
